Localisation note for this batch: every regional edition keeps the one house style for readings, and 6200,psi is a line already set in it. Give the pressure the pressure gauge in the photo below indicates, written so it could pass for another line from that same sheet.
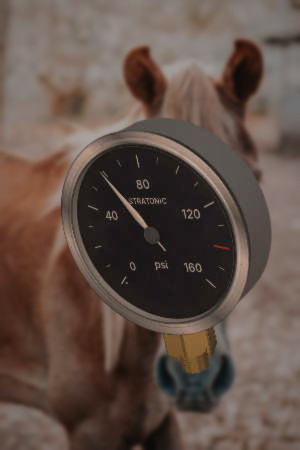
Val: 60,psi
